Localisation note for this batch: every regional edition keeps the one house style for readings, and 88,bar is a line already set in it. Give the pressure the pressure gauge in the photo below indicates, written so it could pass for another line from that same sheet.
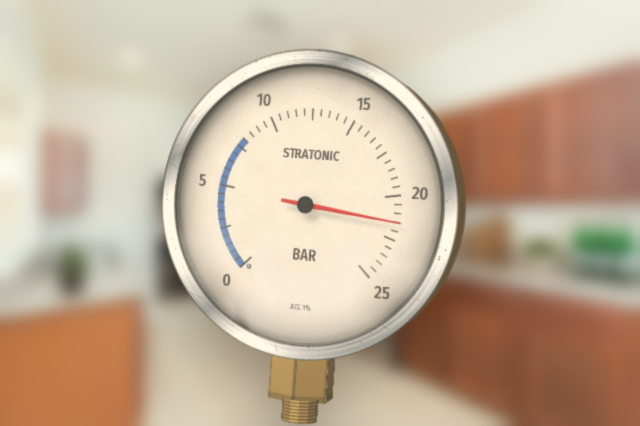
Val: 21.5,bar
